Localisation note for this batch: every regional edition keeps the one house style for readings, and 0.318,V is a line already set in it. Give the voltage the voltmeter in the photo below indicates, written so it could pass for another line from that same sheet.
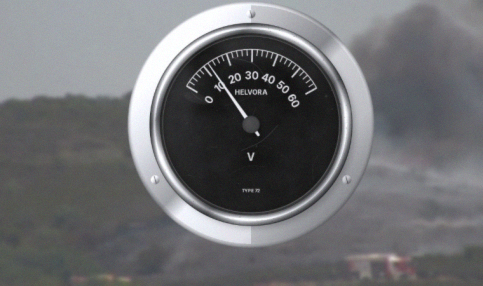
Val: 12,V
